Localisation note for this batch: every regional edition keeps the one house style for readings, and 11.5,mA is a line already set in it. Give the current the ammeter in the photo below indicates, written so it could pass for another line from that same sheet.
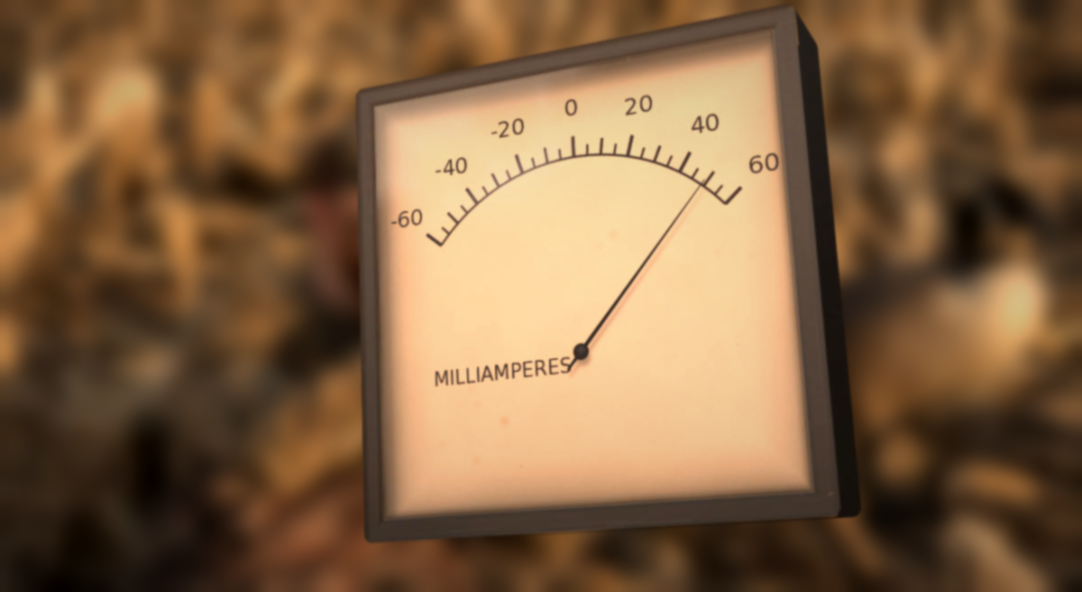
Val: 50,mA
